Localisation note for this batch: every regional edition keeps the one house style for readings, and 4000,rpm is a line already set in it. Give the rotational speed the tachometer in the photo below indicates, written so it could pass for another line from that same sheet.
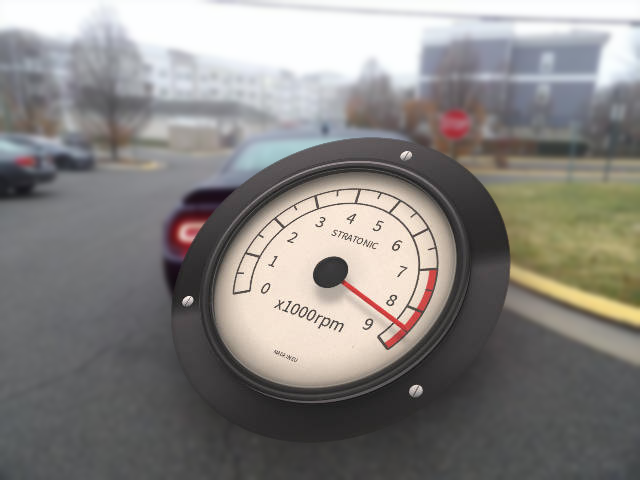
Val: 8500,rpm
